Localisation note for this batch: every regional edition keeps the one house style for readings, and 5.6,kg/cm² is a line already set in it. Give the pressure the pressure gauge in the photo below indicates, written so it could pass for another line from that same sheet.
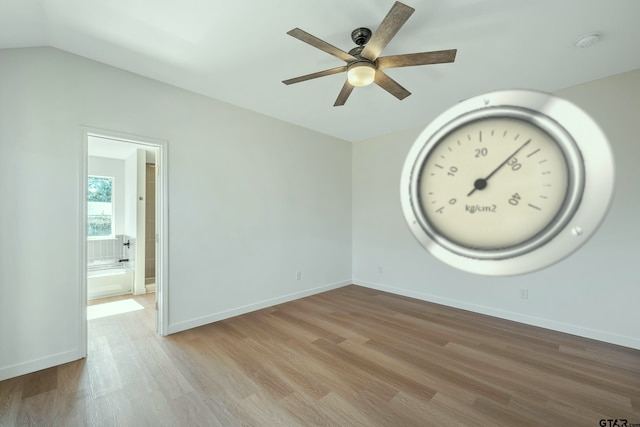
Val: 28,kg/cm²
